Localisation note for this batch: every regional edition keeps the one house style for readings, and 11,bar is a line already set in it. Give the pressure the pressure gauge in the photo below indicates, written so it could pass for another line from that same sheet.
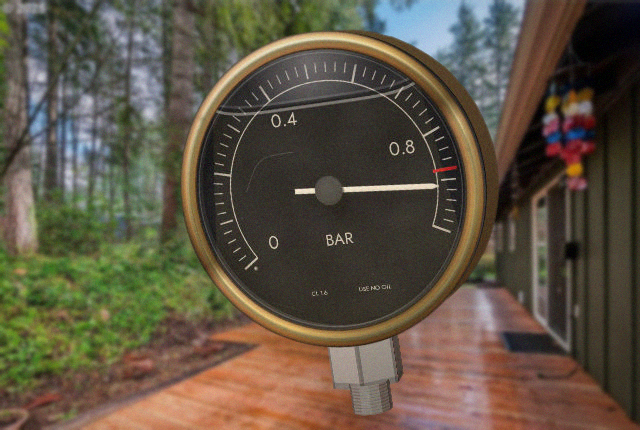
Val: 0.91,bar
